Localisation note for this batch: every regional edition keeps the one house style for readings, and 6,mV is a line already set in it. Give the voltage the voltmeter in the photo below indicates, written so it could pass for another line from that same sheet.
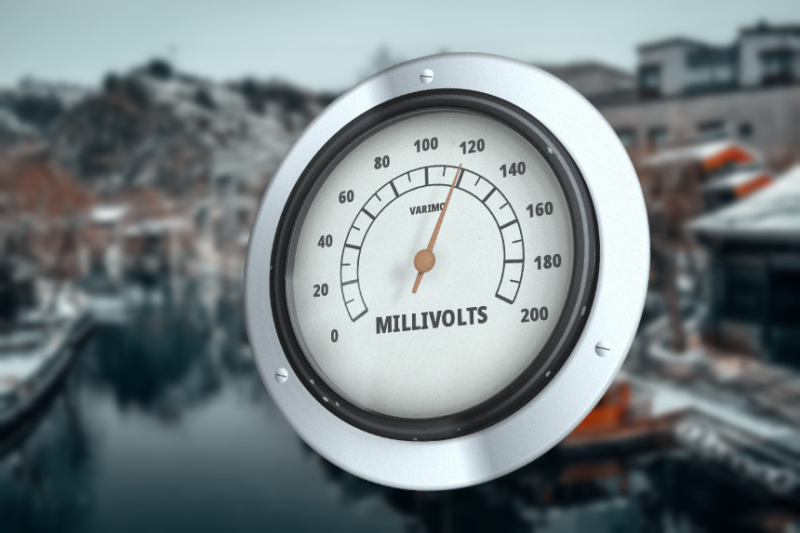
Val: 120,mV
